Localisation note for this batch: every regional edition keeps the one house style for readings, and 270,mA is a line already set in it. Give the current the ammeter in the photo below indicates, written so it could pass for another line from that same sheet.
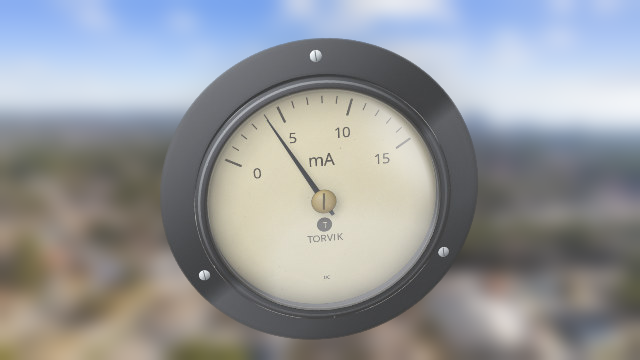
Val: 4,mA
